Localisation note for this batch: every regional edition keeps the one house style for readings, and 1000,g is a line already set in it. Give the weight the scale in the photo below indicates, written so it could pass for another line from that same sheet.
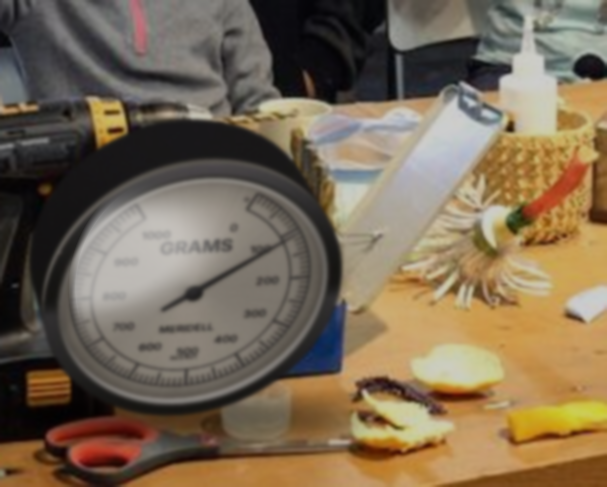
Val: 100,g
